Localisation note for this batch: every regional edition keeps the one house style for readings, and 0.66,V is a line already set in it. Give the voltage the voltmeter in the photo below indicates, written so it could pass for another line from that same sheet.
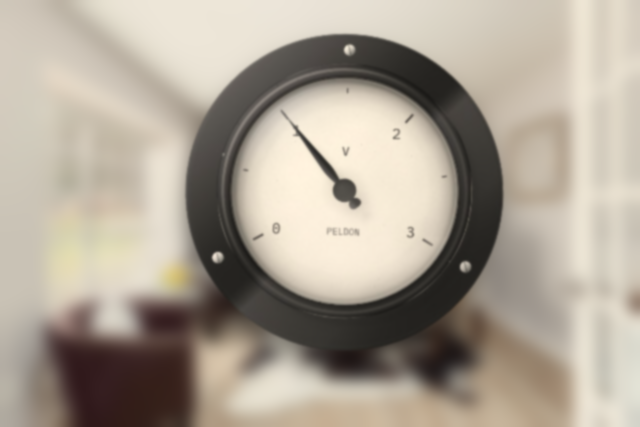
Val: 1,V
